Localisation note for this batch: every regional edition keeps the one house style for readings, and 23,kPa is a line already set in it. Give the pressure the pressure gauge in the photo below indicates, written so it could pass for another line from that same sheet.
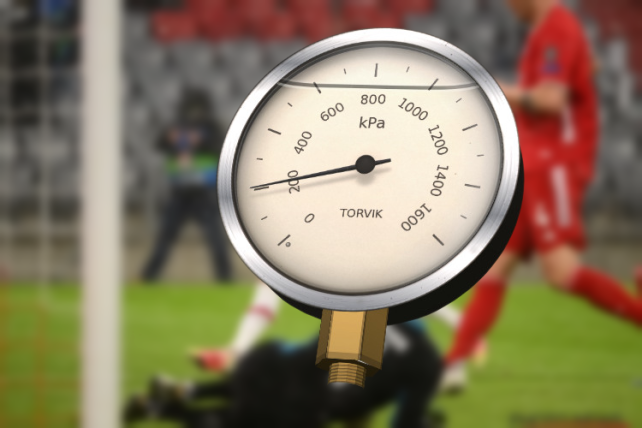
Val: 200,kPa
